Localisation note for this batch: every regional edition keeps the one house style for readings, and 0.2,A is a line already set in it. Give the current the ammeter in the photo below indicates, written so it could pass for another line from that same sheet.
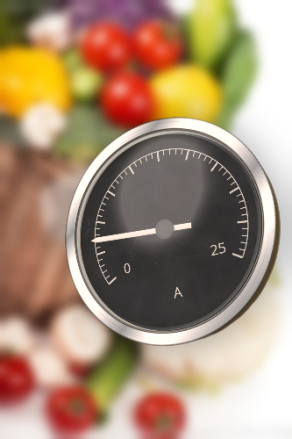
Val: 3.5,A
